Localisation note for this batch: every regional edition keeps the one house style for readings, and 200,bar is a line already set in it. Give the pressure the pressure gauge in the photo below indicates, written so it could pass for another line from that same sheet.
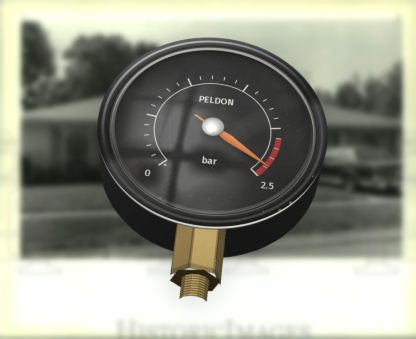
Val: 2.4,bar
